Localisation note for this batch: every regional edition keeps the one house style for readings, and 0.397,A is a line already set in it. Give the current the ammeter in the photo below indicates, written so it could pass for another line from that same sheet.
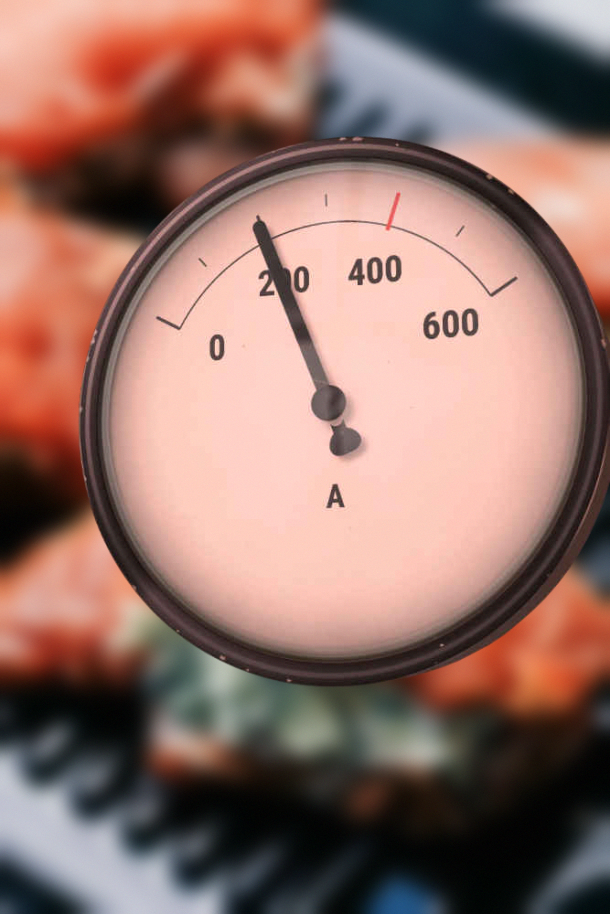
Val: 200,A
